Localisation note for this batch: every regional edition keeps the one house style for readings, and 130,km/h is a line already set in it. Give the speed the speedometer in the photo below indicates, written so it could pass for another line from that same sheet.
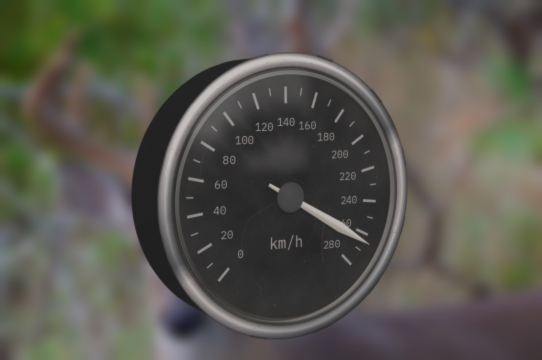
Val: 265,km/h
